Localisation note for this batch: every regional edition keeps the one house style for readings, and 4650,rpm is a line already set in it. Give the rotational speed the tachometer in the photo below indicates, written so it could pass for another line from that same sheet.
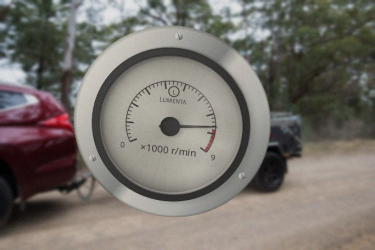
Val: 7600,rpm
